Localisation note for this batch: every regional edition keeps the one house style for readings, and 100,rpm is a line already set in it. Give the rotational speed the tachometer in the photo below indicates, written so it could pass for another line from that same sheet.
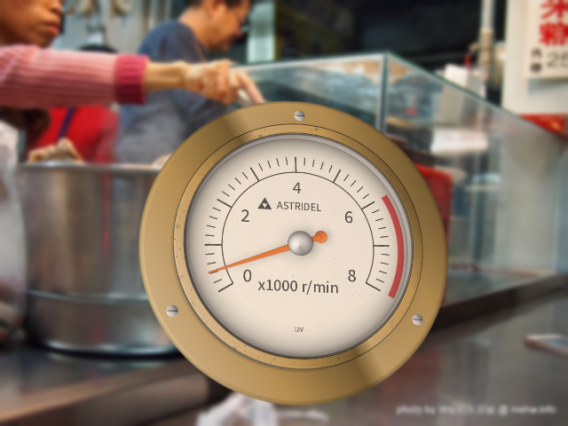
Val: 400,rpm
